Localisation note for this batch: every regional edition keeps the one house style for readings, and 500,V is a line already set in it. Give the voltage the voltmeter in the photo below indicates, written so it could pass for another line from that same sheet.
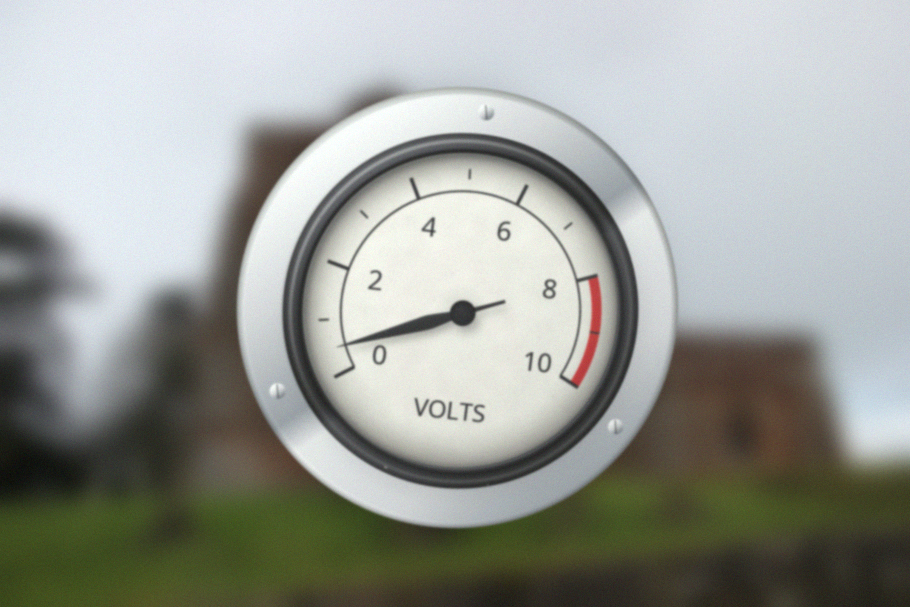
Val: 0.5,V
